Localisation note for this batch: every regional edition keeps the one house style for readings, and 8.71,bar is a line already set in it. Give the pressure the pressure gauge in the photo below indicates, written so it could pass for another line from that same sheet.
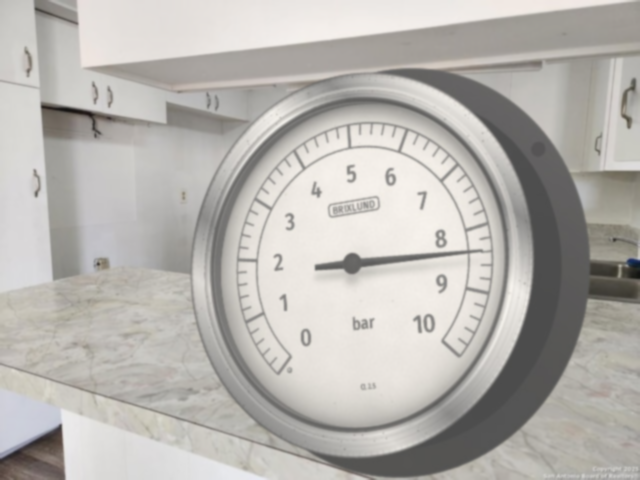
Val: 8.4,bar
